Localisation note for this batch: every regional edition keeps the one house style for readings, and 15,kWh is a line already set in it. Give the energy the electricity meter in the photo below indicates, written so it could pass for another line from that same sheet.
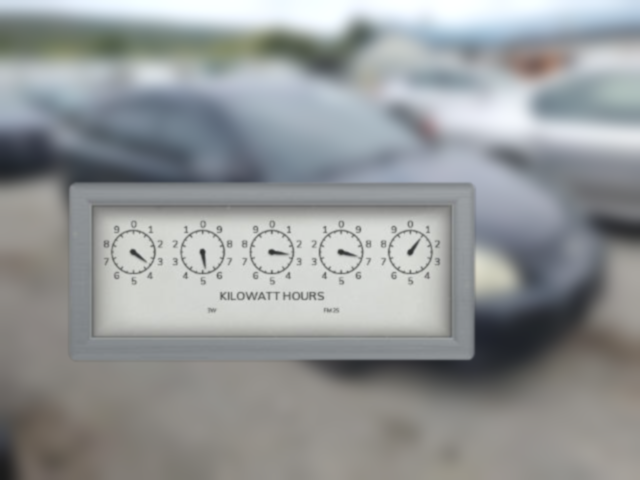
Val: 35271,kWh
